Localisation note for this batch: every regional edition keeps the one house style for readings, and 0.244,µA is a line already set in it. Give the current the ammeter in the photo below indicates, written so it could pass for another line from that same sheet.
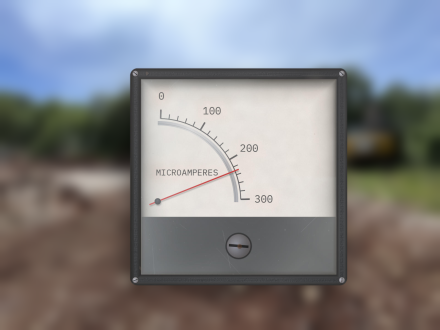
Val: 230,µA
